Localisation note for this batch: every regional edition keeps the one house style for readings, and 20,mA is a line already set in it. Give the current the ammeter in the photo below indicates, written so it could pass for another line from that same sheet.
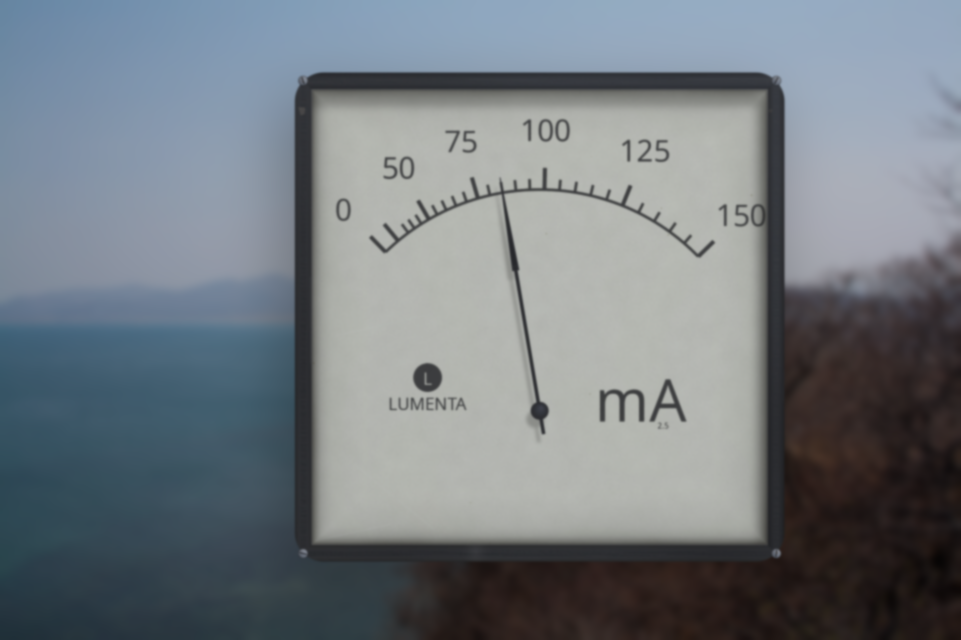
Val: 85,mA
